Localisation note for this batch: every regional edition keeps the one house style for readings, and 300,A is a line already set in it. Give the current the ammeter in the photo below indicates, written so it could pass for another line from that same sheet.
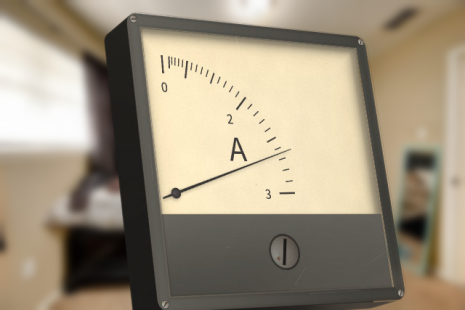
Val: 2.65,A
